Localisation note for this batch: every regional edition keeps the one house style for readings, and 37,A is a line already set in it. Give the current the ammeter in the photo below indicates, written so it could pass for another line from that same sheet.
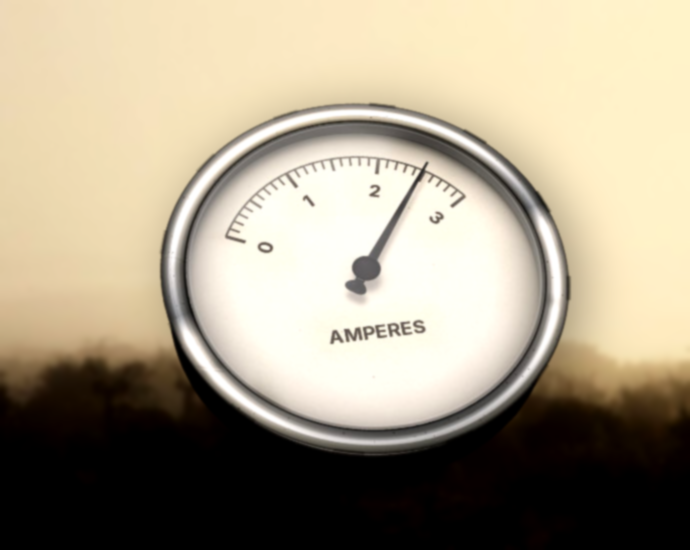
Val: 2.5,A
